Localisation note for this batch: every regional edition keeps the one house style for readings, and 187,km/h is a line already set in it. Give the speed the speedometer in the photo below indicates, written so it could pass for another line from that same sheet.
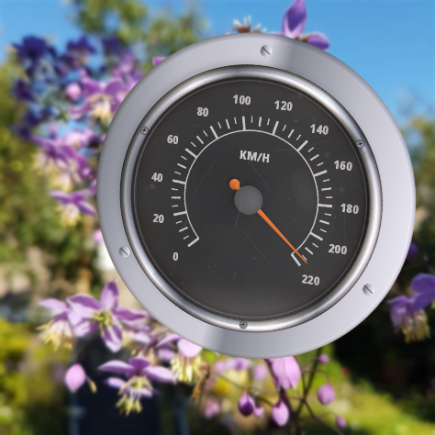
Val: 215,km/h
